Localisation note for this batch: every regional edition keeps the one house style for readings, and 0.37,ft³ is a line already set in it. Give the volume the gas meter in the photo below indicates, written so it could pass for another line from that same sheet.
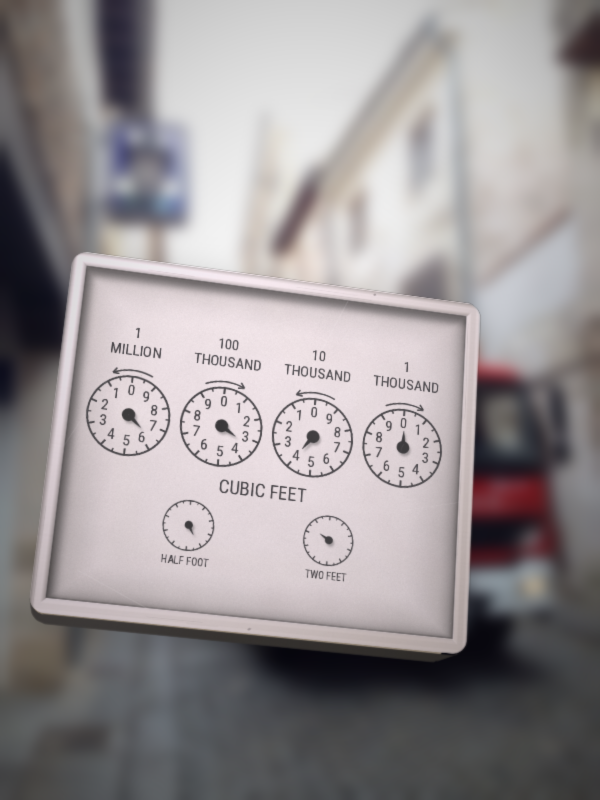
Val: 634000,ft³
